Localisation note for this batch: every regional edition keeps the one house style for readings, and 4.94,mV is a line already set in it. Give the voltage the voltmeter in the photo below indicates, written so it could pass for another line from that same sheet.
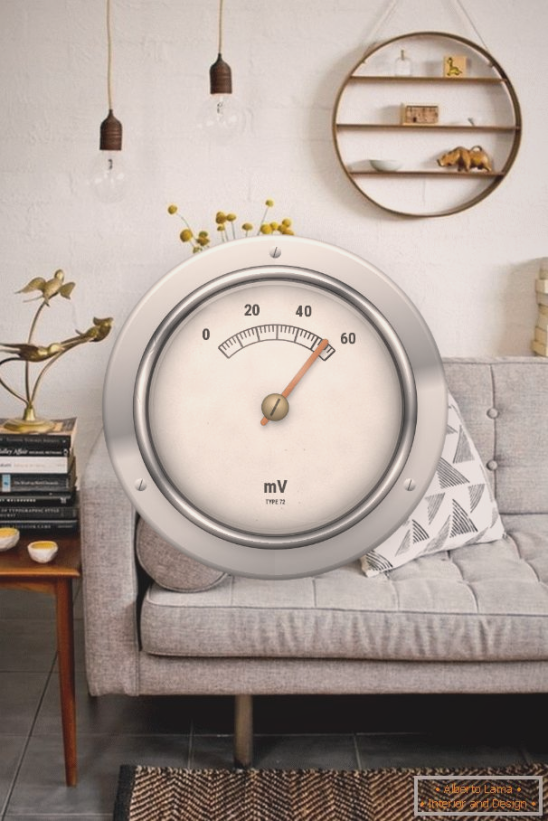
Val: 54,mV
